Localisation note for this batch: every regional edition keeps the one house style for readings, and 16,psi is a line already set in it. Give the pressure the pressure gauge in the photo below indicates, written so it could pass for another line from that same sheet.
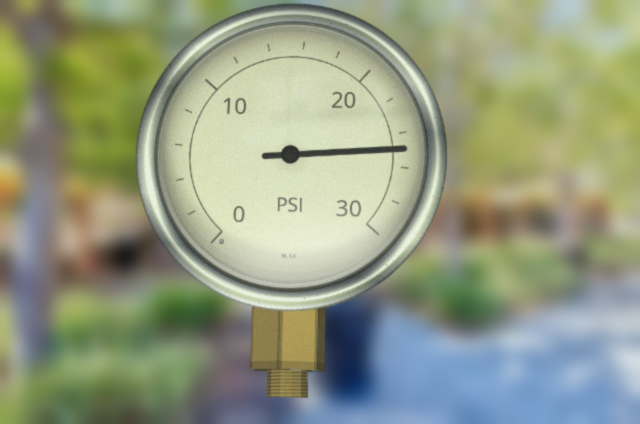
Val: 25,psi
